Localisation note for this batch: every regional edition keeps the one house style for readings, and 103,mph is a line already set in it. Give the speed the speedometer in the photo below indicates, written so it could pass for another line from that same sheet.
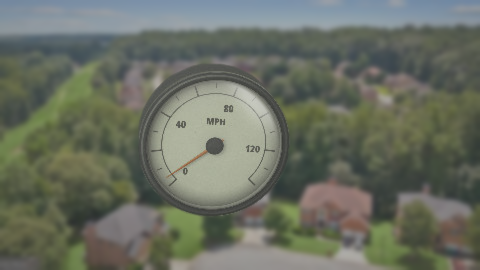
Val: 5,mph
